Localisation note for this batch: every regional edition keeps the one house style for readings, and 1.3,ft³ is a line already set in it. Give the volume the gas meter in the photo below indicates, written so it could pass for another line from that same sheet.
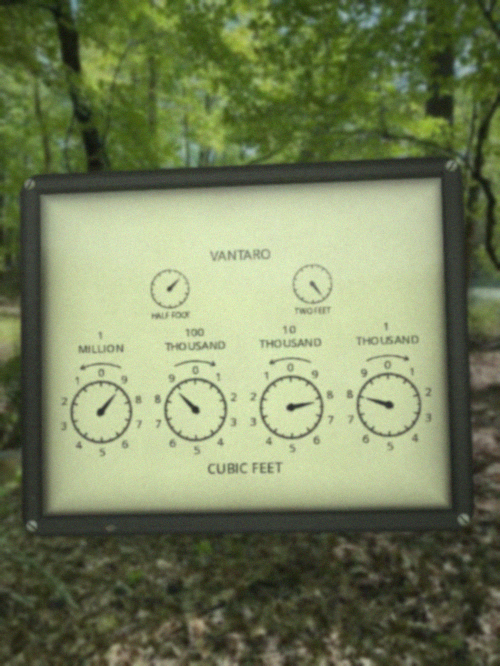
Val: 887800,ft³
